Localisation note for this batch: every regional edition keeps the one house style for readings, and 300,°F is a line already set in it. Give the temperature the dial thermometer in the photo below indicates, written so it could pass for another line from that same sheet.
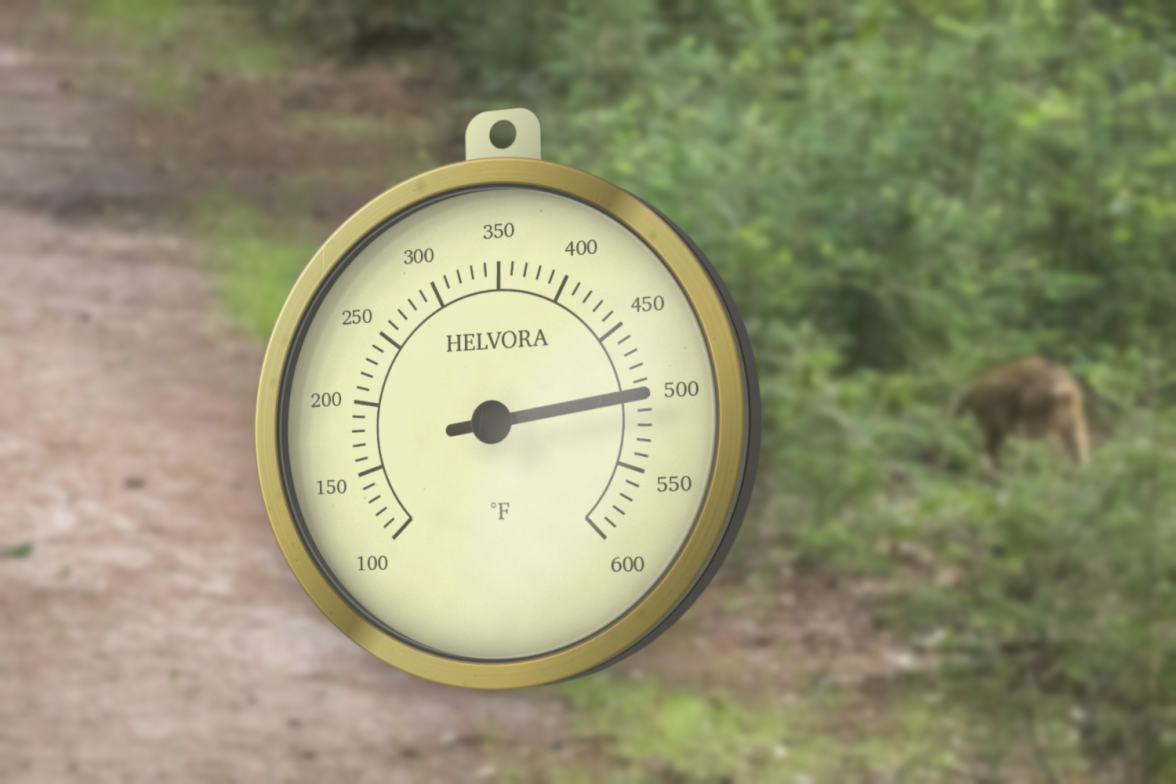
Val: 500,°F
